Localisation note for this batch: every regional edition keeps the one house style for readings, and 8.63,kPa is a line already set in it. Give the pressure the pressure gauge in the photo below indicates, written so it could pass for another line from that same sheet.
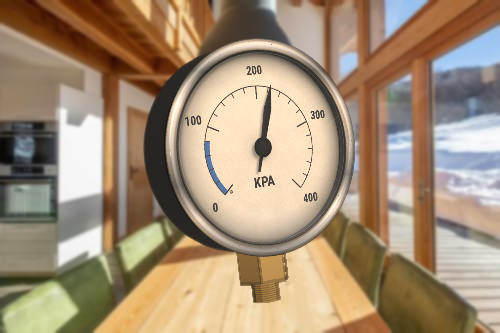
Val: 220,kPa
